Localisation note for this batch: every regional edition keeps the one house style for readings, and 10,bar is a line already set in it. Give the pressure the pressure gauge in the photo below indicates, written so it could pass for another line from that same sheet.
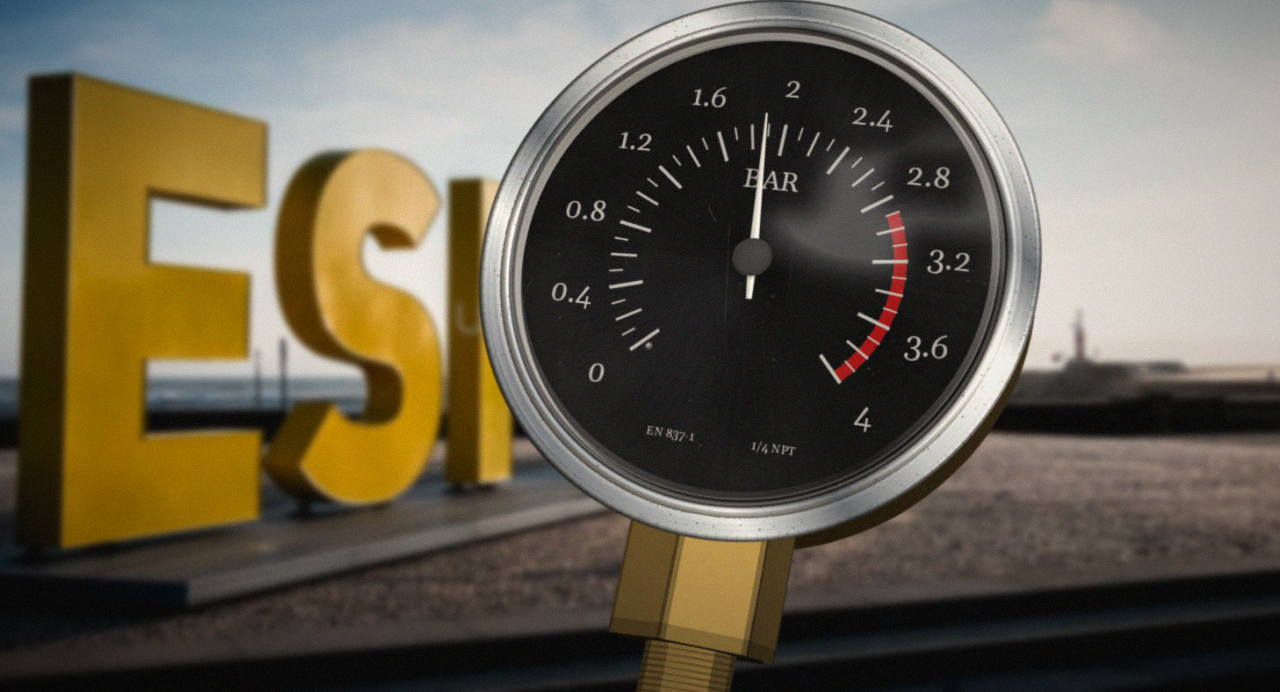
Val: 1.9,bar
